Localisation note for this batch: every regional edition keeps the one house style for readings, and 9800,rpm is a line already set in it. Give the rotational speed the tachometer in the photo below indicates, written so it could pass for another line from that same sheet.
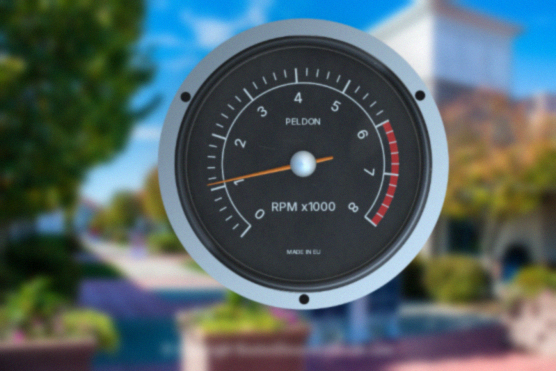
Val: 1100,rpm
